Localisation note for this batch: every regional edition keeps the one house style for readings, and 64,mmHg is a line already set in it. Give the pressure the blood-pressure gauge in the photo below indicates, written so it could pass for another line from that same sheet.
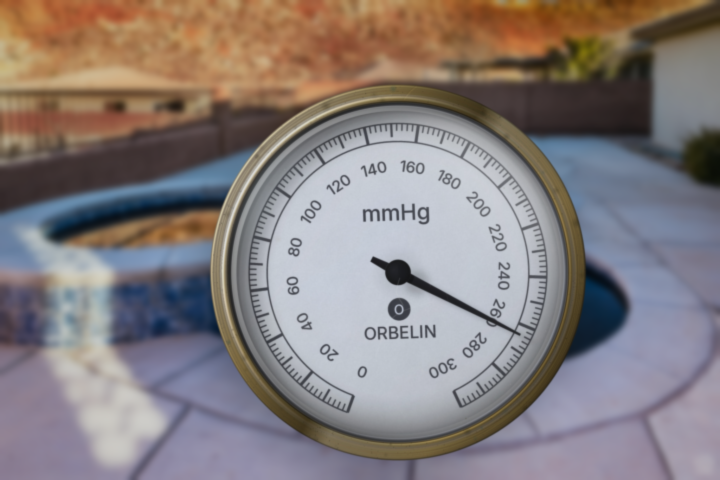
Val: 264,mmHg
